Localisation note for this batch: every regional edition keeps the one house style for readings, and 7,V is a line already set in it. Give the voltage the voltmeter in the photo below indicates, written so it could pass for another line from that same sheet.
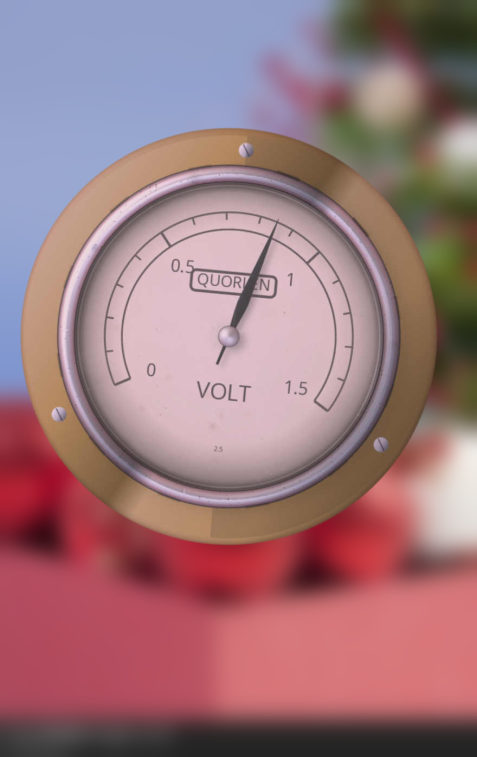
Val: 0.85,V
